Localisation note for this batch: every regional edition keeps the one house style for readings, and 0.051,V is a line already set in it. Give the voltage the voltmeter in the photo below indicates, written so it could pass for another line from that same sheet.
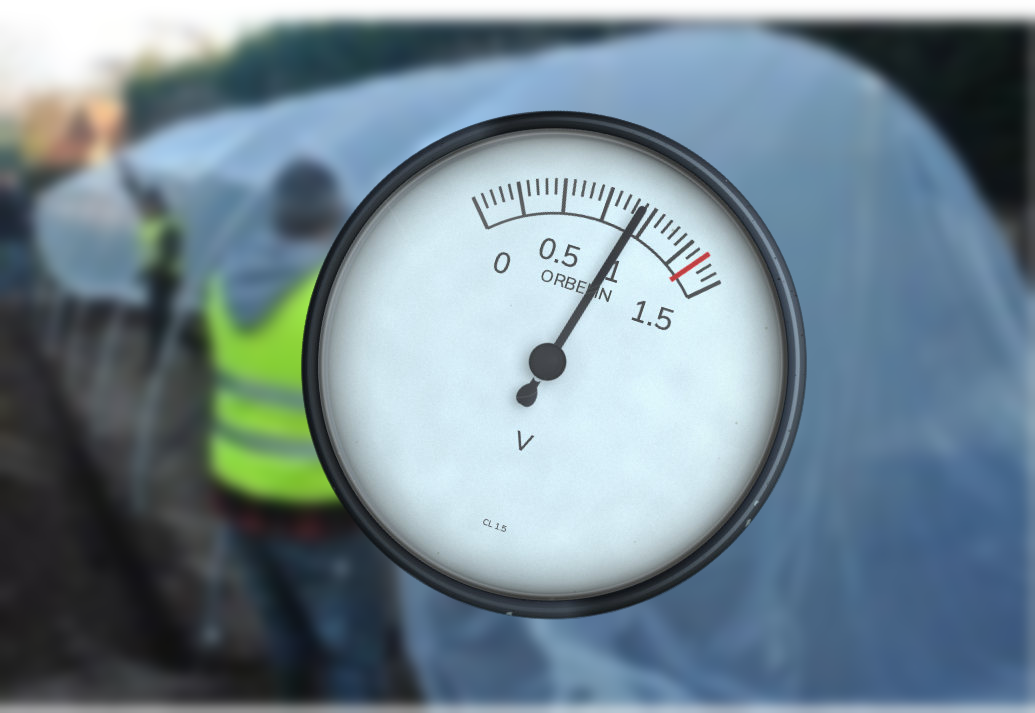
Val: 0.95,V
